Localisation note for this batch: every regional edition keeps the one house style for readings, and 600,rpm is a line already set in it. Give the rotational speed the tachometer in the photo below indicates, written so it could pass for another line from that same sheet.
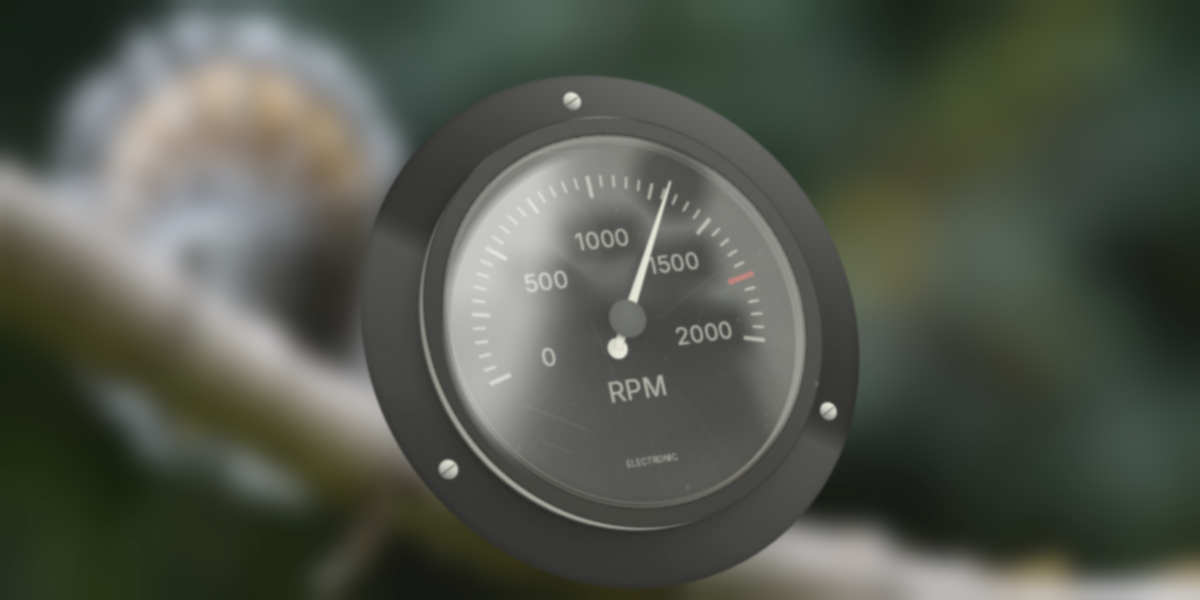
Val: 1300,rpm
